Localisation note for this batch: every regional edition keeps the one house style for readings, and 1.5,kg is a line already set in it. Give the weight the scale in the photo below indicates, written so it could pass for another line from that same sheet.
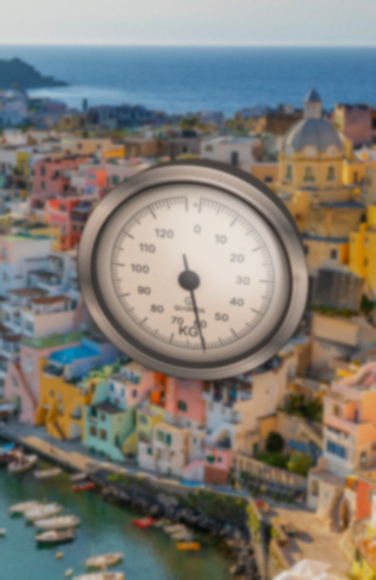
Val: 60,kg
